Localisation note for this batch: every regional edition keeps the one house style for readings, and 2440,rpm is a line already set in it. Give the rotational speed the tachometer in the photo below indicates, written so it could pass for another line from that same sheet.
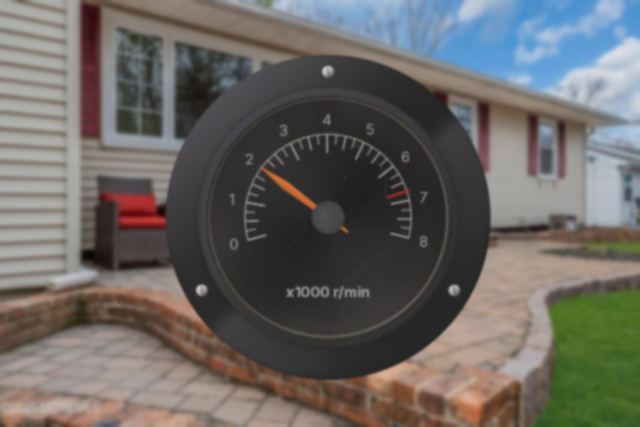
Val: 2000,rpm
